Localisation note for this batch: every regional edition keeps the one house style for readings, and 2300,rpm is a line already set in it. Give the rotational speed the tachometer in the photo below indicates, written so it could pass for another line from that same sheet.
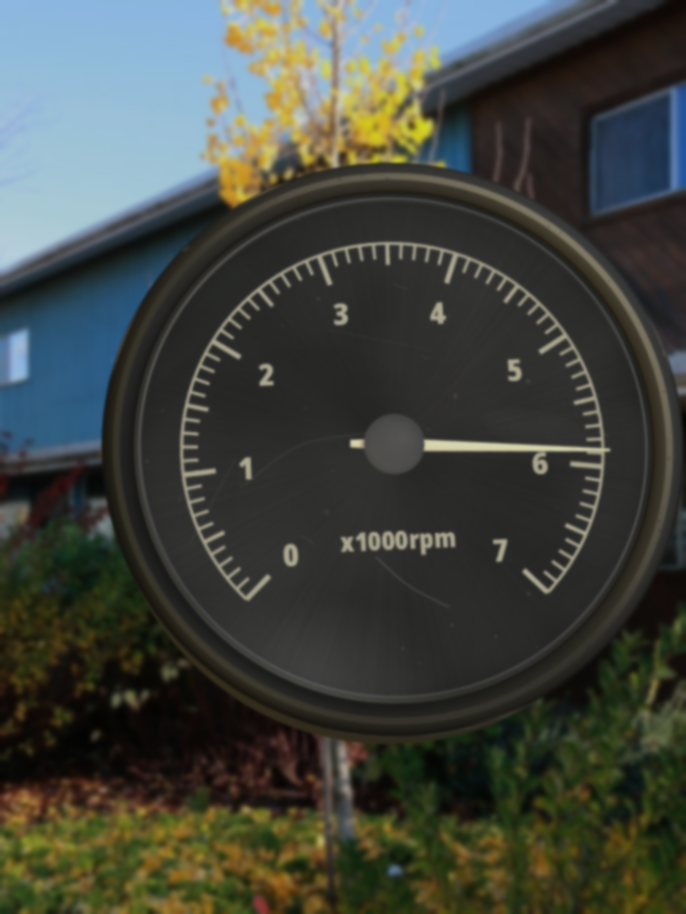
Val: 5900,rpm
